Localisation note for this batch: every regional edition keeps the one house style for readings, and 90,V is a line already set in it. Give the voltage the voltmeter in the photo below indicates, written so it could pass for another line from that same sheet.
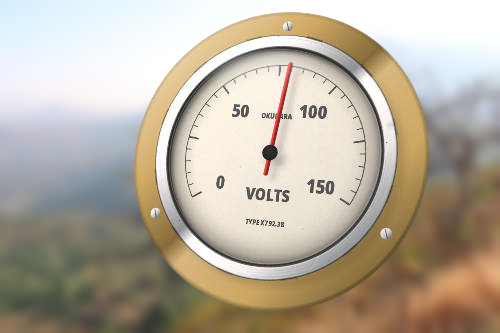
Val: 80,V
